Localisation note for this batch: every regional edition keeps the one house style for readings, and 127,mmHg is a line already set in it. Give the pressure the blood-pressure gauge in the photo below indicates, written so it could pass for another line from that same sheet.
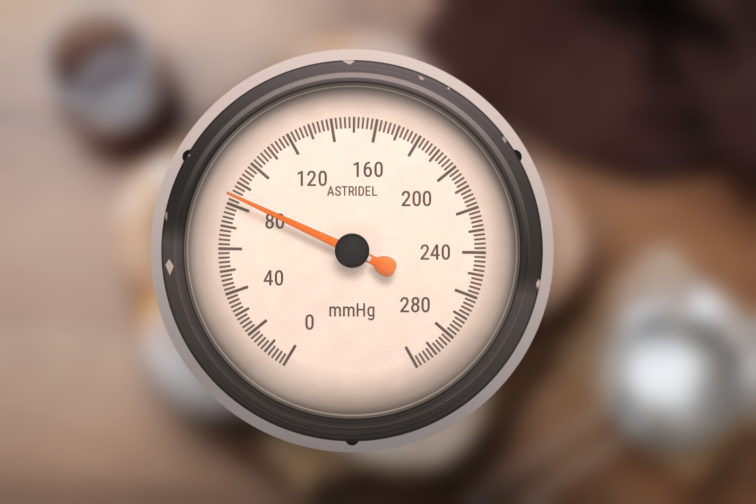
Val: 84,mmHg
